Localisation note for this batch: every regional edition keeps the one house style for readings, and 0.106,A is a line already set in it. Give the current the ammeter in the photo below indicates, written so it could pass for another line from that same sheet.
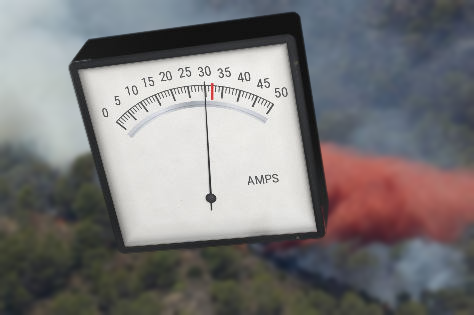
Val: 30,A
